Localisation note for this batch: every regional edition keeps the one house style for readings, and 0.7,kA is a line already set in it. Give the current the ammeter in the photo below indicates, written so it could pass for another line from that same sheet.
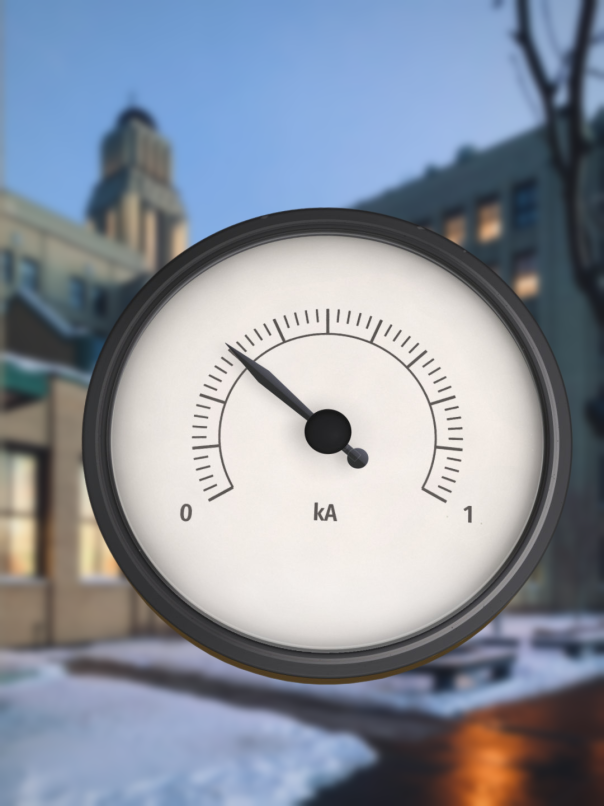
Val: 0.3,kA
